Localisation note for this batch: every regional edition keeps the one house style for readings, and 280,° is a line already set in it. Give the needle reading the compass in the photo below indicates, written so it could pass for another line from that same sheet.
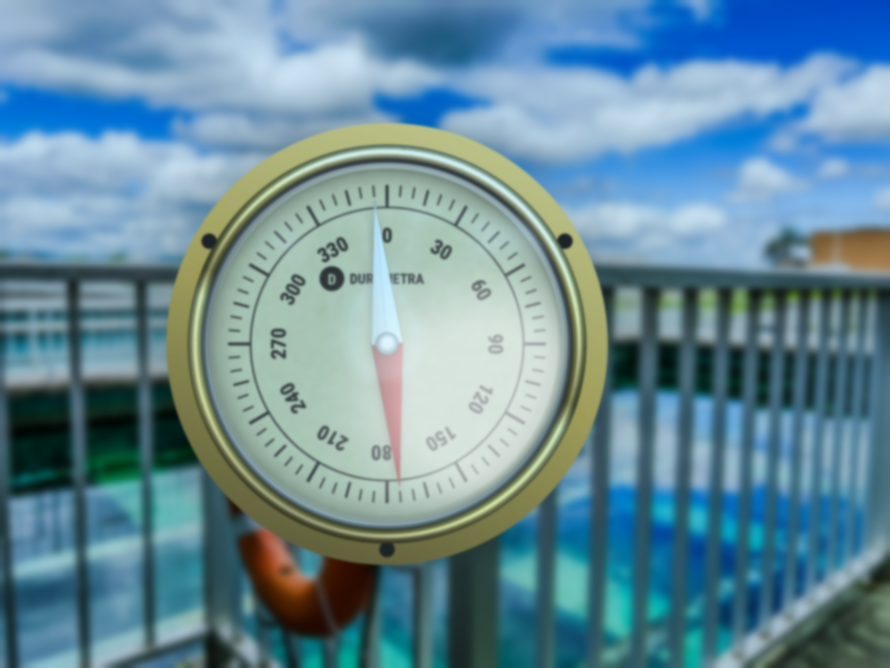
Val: 175,°
